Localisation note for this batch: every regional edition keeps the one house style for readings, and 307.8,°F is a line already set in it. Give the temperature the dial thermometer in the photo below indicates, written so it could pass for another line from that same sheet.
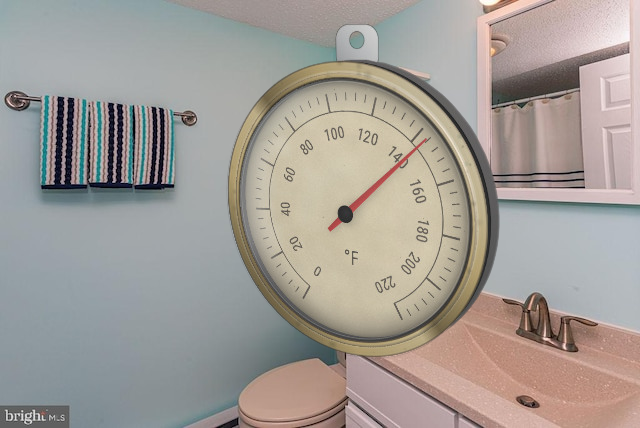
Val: 144,°F
